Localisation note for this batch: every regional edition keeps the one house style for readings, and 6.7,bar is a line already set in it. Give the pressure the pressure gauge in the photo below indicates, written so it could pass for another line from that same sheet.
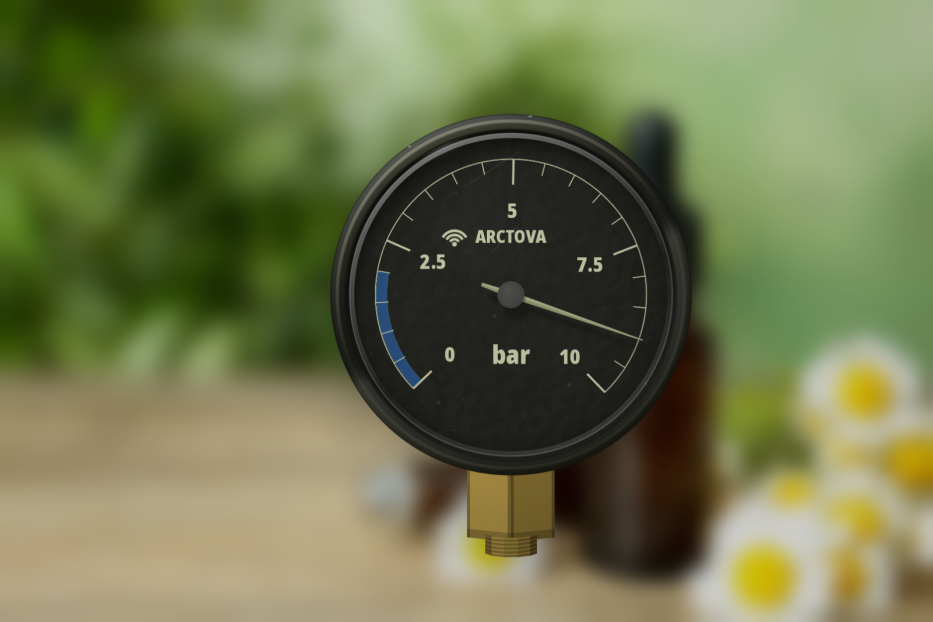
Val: 9,bar
